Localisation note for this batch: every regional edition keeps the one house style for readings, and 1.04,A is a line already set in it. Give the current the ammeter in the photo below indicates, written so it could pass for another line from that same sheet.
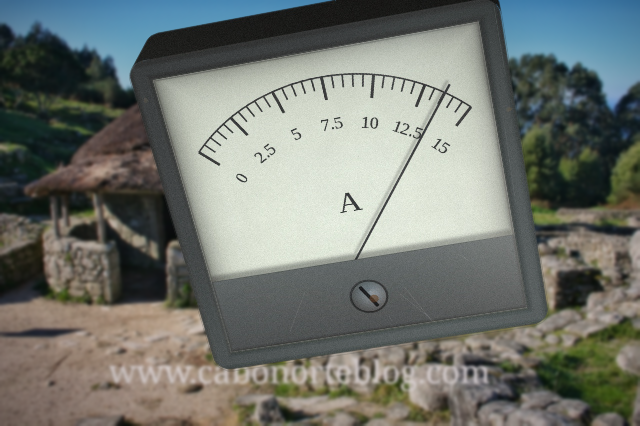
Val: 13.5,A
